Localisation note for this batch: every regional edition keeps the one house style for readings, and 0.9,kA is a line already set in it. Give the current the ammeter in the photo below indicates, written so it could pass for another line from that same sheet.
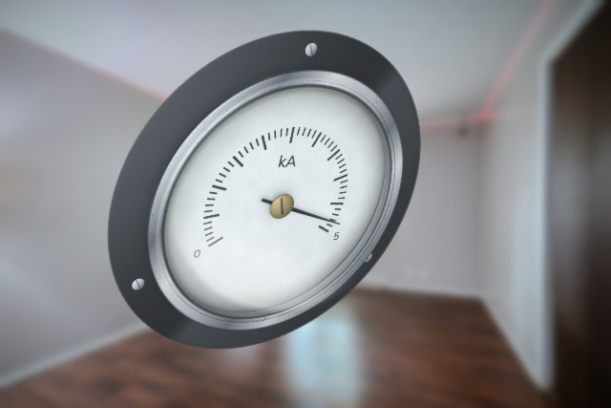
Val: 4.8,kA
